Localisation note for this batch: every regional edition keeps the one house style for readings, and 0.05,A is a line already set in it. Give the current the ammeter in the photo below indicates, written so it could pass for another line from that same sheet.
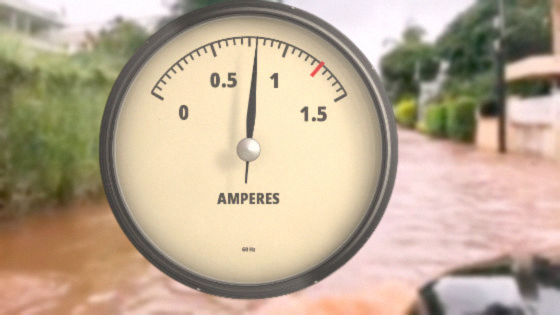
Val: 0.8,A
